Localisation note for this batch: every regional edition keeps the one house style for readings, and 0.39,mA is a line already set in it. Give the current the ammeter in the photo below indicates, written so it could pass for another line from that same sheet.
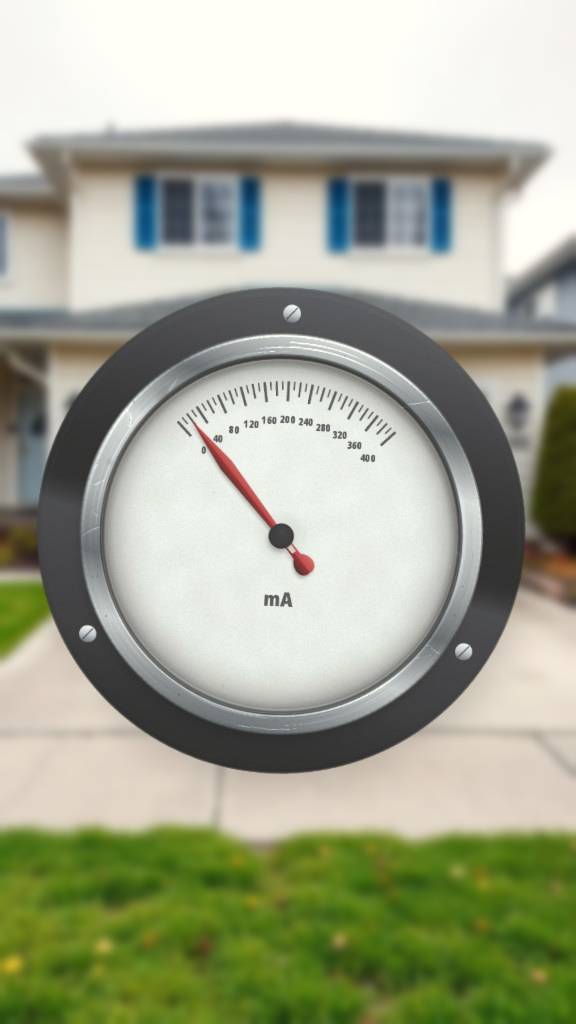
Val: 20,mA
